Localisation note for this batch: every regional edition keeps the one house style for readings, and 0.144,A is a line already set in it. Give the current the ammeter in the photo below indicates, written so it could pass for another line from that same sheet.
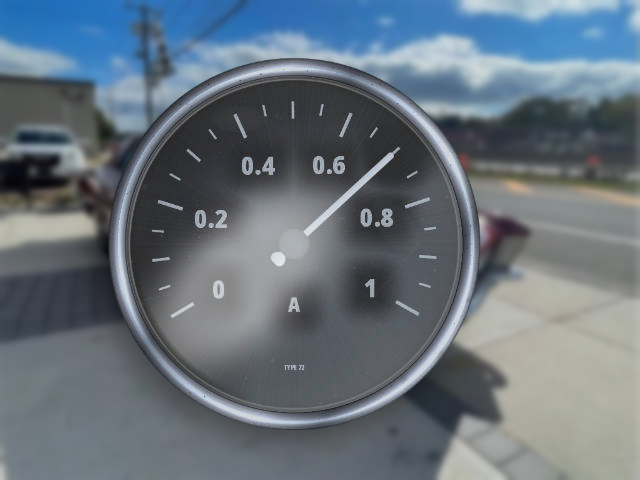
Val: 0.7,A
